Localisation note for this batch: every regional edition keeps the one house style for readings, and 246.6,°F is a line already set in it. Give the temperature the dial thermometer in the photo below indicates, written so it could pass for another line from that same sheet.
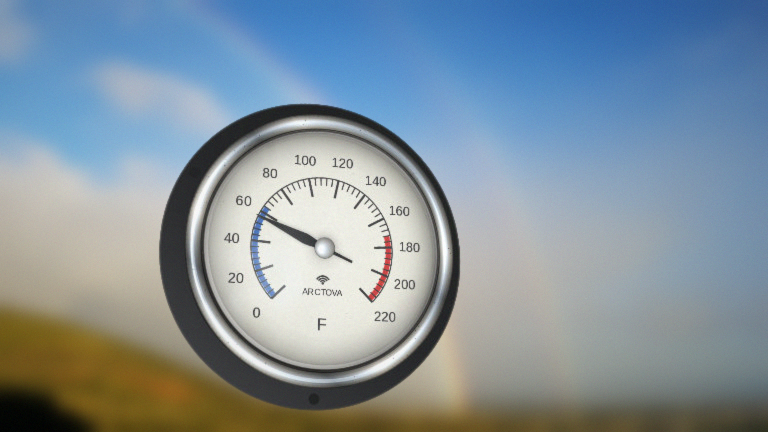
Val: 56,°F
